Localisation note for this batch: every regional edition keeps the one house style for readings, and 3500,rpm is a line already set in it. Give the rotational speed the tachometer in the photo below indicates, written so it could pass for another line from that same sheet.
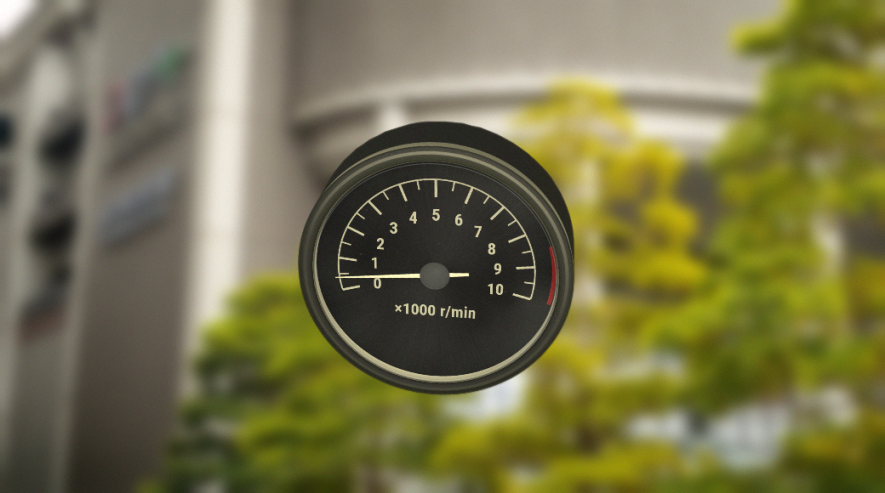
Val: 500,rpm
